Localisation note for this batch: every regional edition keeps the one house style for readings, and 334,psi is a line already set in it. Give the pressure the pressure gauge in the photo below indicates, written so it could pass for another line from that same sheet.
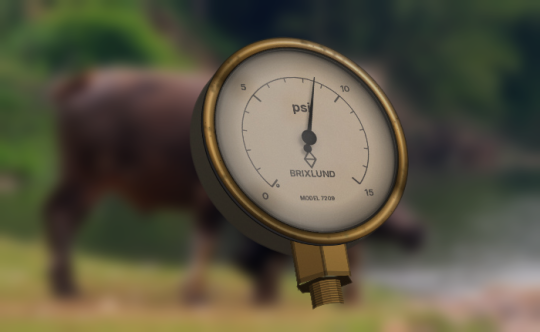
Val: 8.5,psi
